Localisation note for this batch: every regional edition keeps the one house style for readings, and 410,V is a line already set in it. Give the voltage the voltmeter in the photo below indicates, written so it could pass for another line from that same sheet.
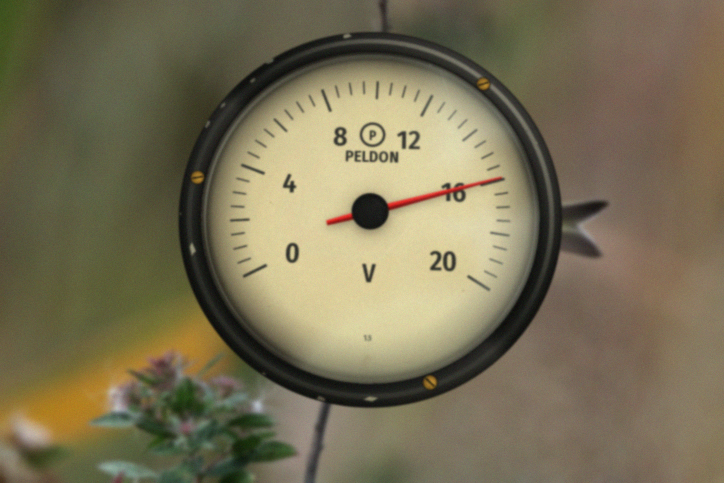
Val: 16,V
